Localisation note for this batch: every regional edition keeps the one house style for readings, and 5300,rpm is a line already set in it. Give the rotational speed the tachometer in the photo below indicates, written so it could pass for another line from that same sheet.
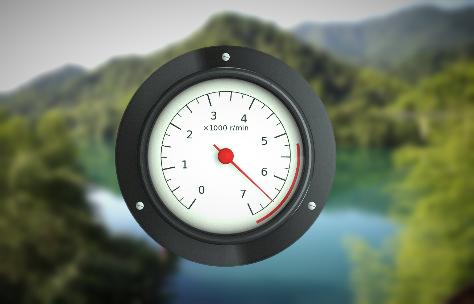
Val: 6500,rpm
